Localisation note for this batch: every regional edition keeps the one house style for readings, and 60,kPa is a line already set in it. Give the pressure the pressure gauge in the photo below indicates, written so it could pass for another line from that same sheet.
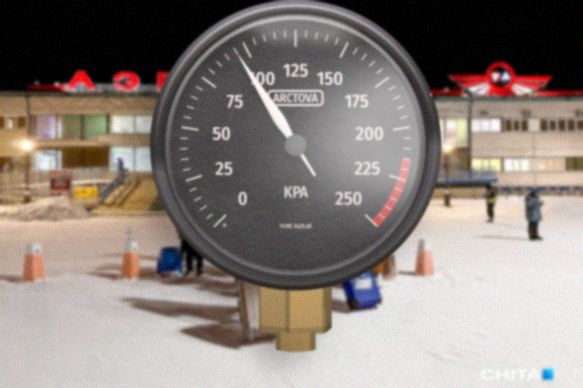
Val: 95,kPa
